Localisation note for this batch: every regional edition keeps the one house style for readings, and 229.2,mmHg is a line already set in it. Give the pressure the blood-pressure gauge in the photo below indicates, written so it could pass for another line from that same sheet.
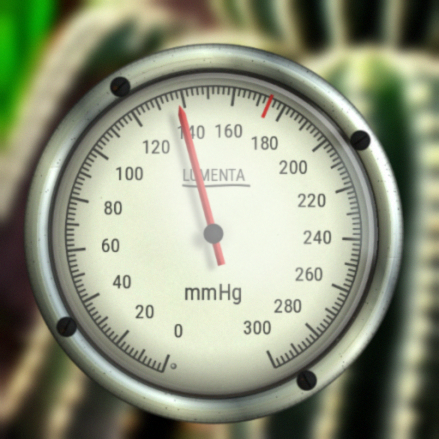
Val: 138,mmHg
